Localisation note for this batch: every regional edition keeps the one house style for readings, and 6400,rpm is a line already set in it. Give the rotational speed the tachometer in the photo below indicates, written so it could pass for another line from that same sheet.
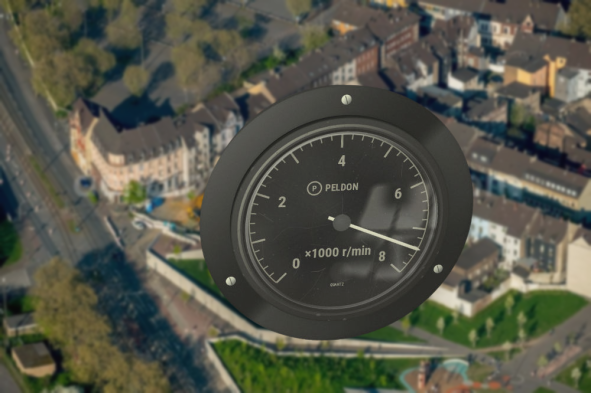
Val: 7400,rpm
